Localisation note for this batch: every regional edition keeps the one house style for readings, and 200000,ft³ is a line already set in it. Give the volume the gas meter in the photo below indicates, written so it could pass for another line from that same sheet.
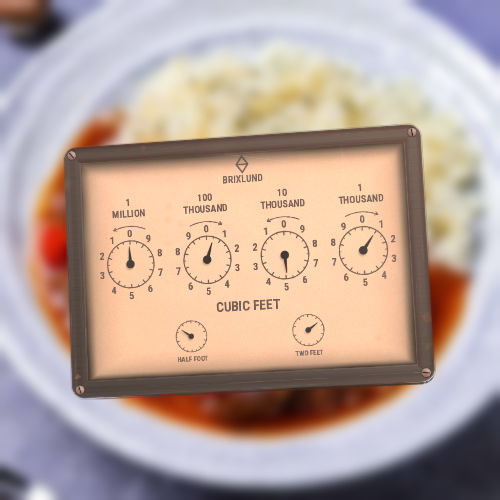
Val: 5100,ft³
